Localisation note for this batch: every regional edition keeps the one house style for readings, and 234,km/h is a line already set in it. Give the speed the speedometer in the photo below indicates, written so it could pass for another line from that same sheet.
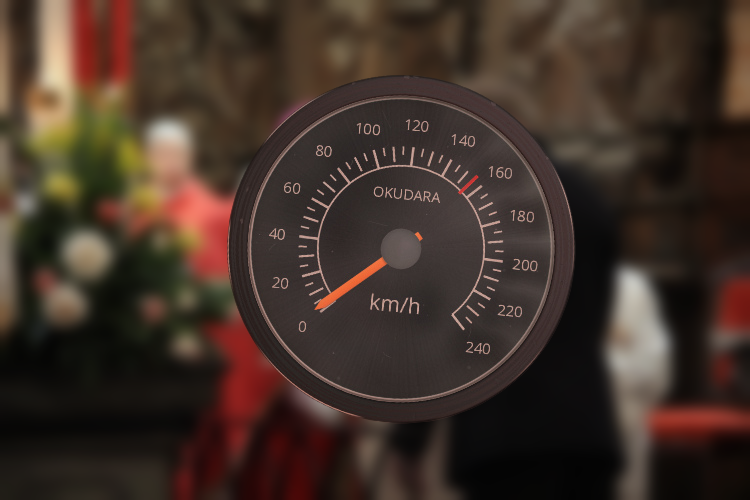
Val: 2.5,km/h
